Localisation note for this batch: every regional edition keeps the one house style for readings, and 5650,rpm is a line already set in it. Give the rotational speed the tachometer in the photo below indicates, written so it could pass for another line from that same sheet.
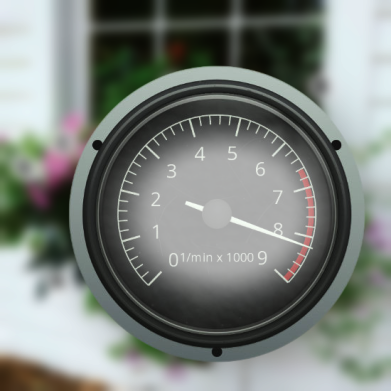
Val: 8200,rpm
